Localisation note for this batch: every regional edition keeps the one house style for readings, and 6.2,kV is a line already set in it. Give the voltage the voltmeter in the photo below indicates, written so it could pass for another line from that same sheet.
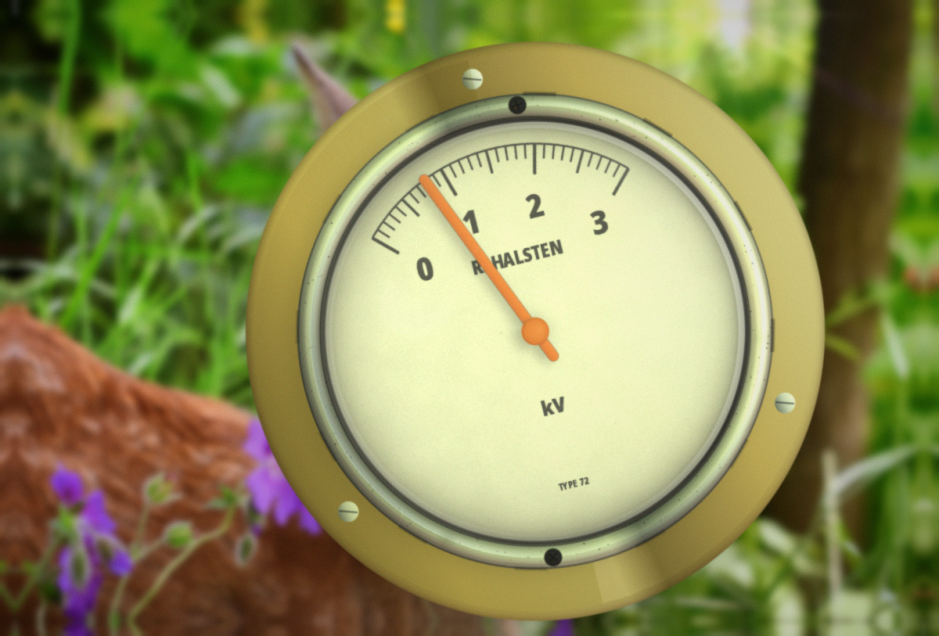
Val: 0.8,kV
